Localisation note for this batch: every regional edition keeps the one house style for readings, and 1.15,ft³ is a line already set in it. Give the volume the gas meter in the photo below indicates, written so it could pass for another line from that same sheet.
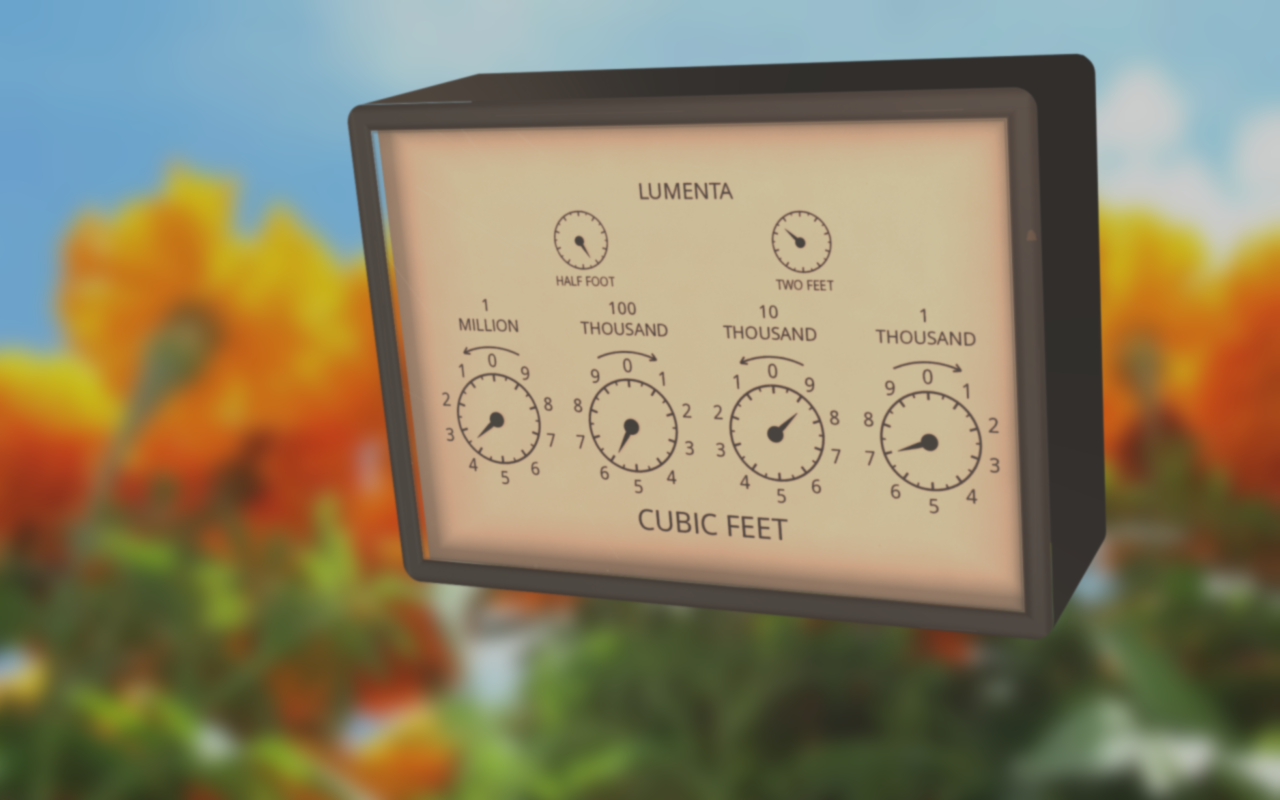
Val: 358700,ft³
